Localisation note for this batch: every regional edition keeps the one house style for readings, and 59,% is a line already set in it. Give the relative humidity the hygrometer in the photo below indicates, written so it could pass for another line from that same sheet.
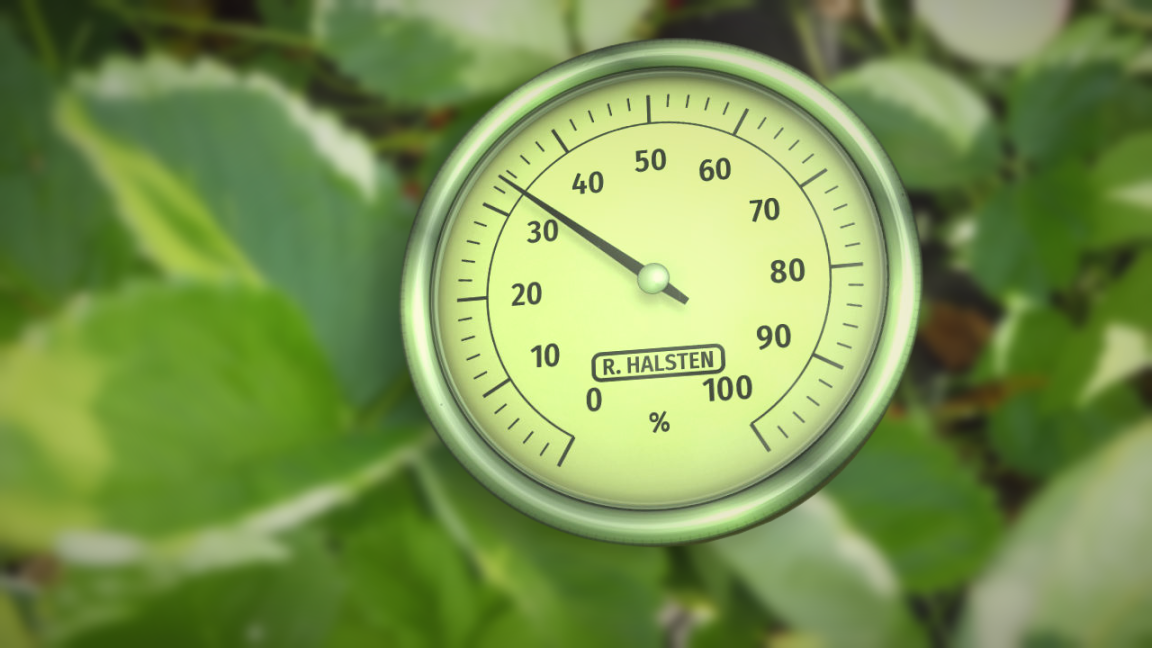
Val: 33,%
